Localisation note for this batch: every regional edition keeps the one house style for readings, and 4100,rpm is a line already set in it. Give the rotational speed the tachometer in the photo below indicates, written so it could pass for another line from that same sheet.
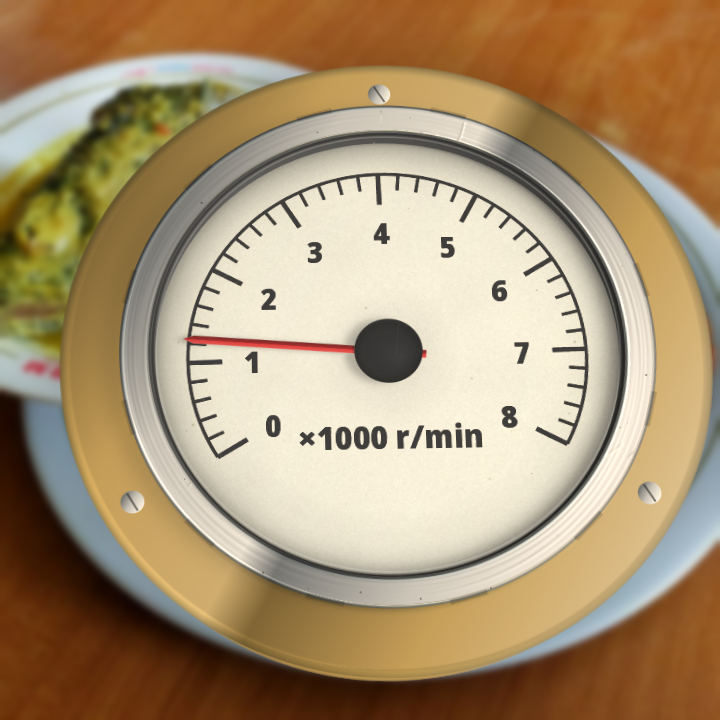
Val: 1200,rpm
